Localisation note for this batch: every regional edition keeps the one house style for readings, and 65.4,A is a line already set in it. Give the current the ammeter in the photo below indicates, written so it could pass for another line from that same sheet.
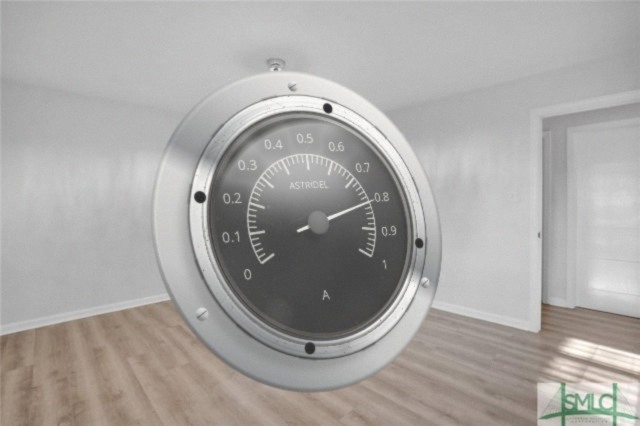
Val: 0.8,A
